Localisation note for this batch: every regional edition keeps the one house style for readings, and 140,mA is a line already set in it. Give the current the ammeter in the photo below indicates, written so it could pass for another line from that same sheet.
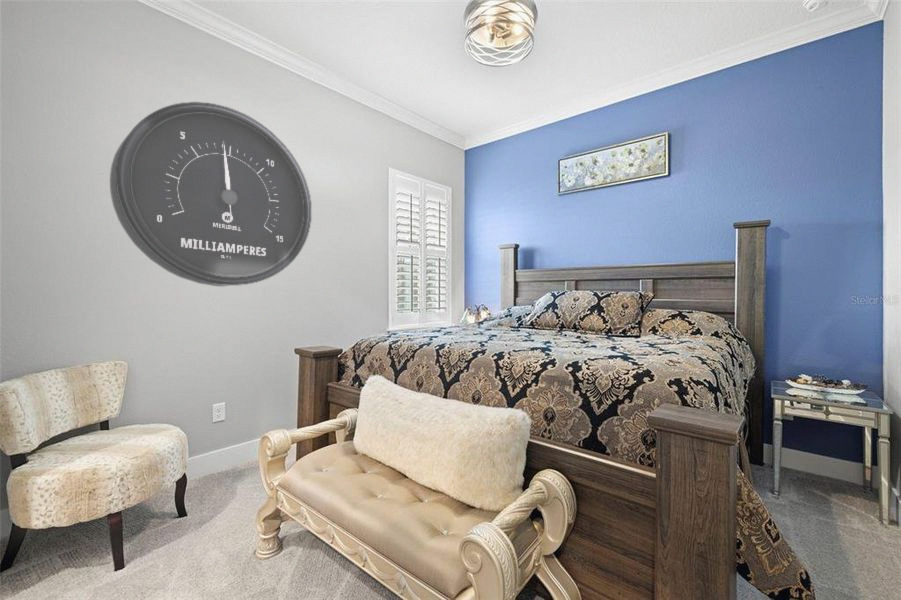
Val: 7,mA
